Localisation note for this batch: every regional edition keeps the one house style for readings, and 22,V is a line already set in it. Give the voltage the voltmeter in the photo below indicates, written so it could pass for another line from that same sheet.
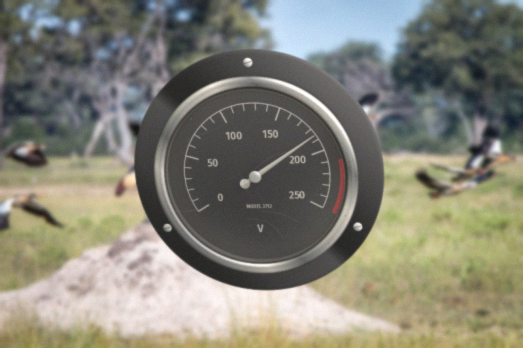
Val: 185,V
